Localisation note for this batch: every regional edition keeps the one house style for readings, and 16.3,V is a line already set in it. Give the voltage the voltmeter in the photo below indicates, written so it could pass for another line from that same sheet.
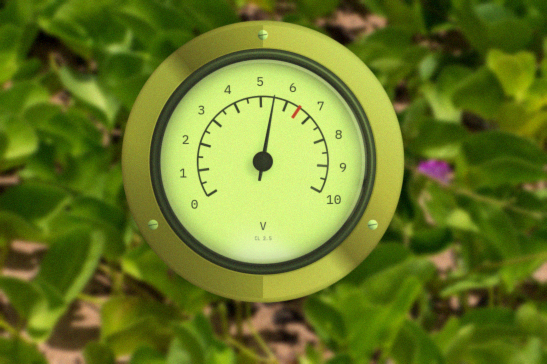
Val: 5.5,V
